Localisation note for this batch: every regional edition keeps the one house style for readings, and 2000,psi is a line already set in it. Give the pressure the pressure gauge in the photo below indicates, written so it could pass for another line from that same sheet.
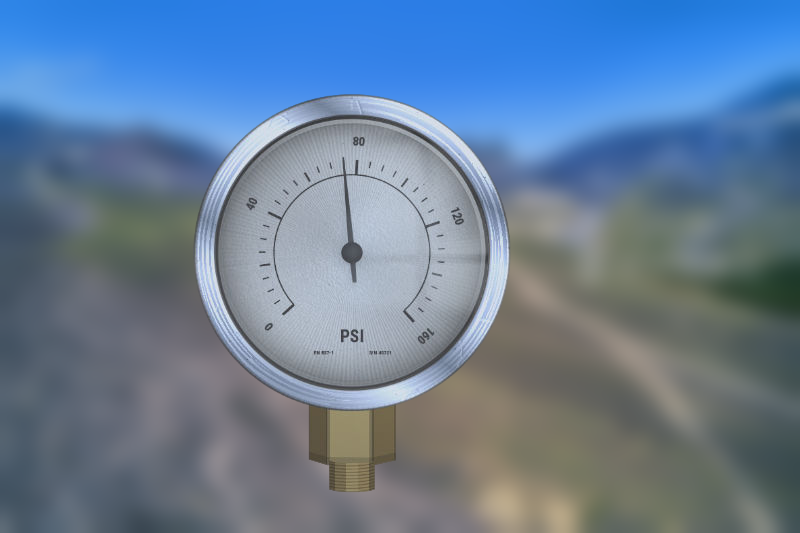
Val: 75,psi
